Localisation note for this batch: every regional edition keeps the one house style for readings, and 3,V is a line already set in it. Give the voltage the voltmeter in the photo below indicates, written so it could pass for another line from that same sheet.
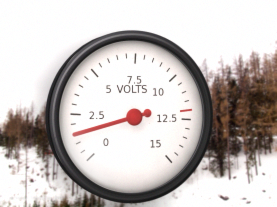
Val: 1.5,V
